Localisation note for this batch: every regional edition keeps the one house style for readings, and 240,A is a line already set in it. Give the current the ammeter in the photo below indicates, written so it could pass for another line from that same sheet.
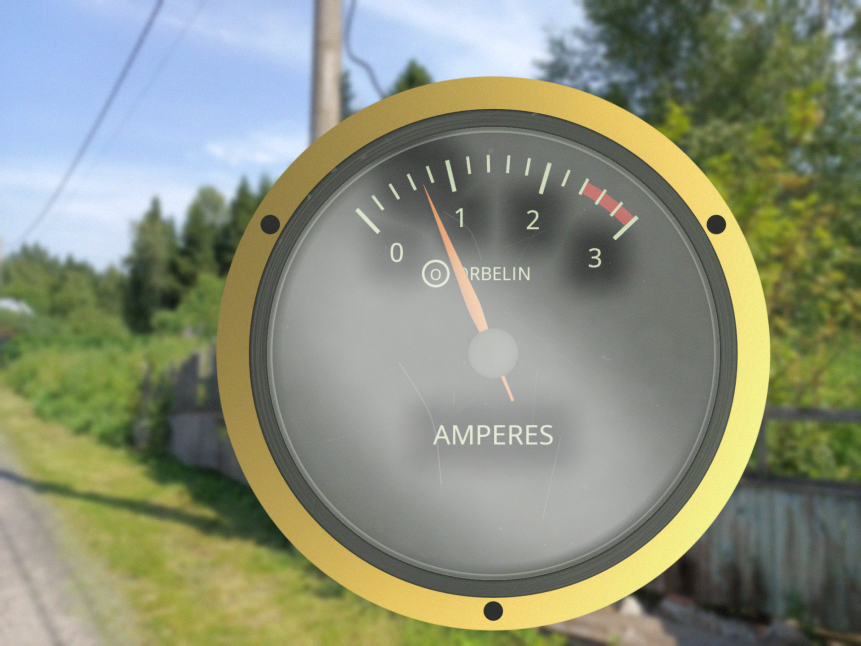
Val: 0.7,A
